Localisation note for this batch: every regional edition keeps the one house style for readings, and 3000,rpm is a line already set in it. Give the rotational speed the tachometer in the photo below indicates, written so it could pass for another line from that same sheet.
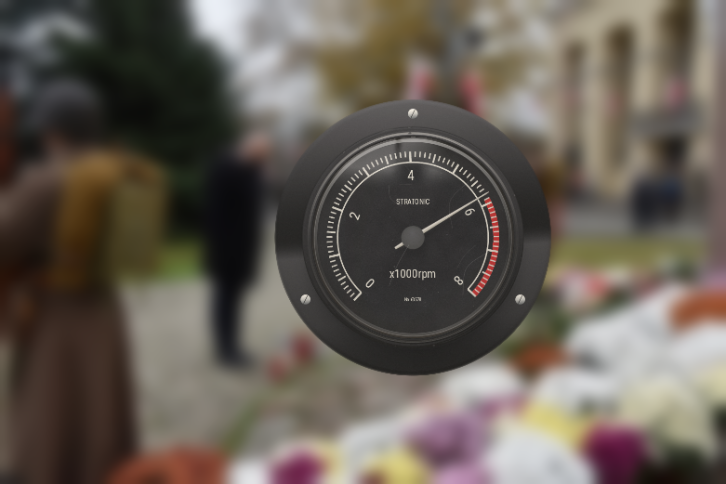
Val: 5800,rpm
